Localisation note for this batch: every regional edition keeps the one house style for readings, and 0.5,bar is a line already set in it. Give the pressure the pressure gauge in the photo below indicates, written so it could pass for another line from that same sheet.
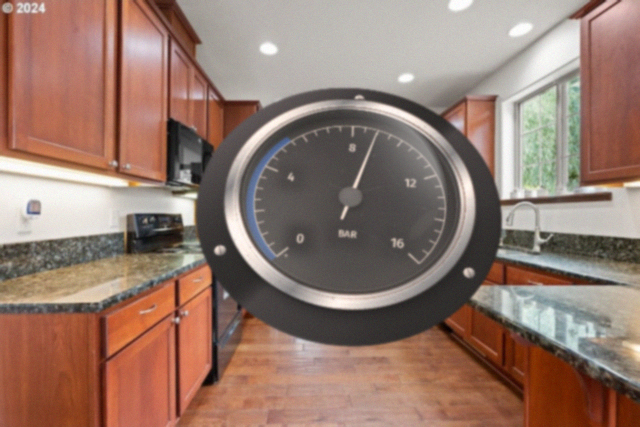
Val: 9,bar
